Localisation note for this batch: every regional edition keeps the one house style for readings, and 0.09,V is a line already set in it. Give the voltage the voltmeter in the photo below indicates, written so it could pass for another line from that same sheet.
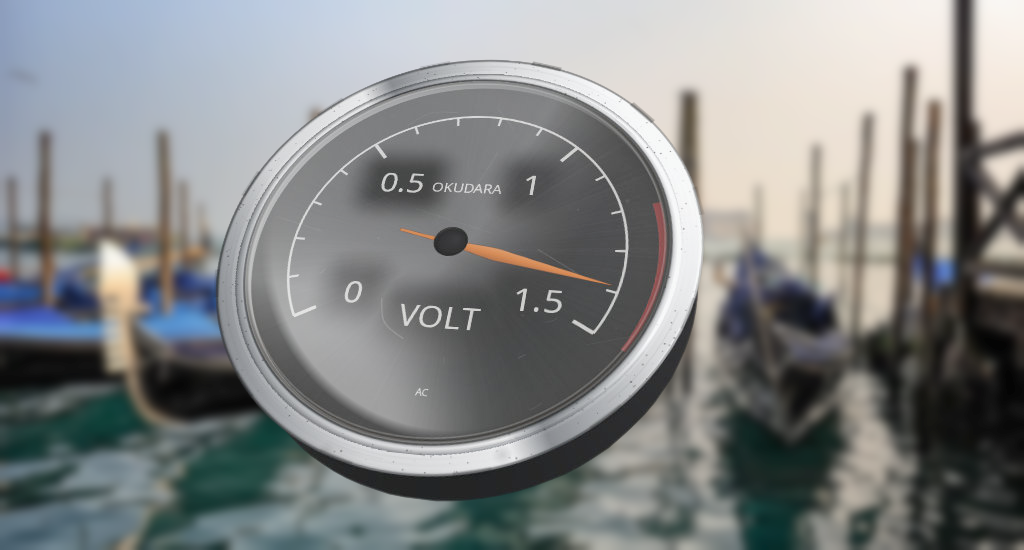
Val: 1.4,V
